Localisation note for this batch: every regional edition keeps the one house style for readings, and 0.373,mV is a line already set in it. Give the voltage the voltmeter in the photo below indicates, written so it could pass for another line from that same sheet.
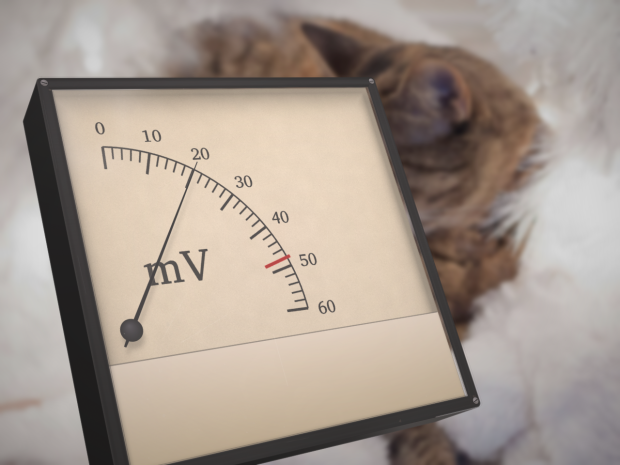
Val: 20,mV
